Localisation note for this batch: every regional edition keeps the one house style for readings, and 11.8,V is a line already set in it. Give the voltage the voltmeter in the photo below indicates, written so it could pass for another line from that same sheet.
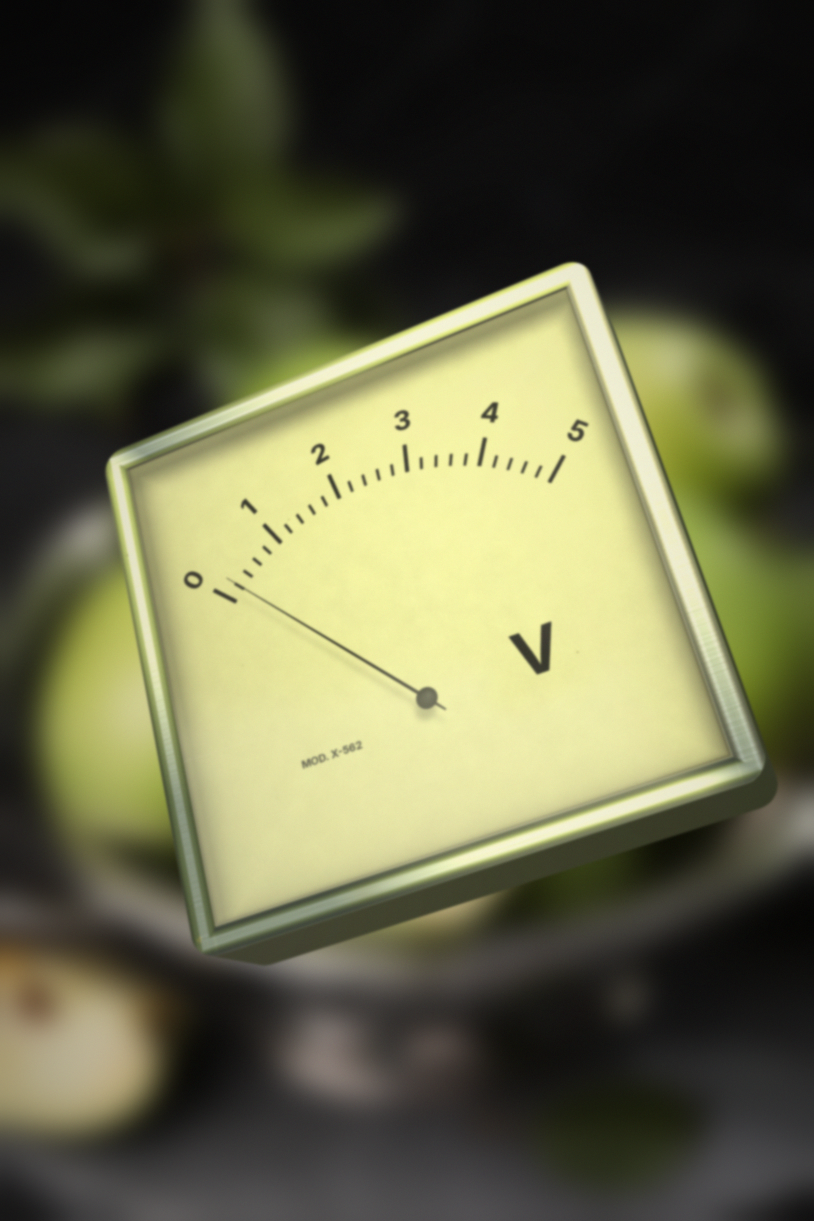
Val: 0.2,V
